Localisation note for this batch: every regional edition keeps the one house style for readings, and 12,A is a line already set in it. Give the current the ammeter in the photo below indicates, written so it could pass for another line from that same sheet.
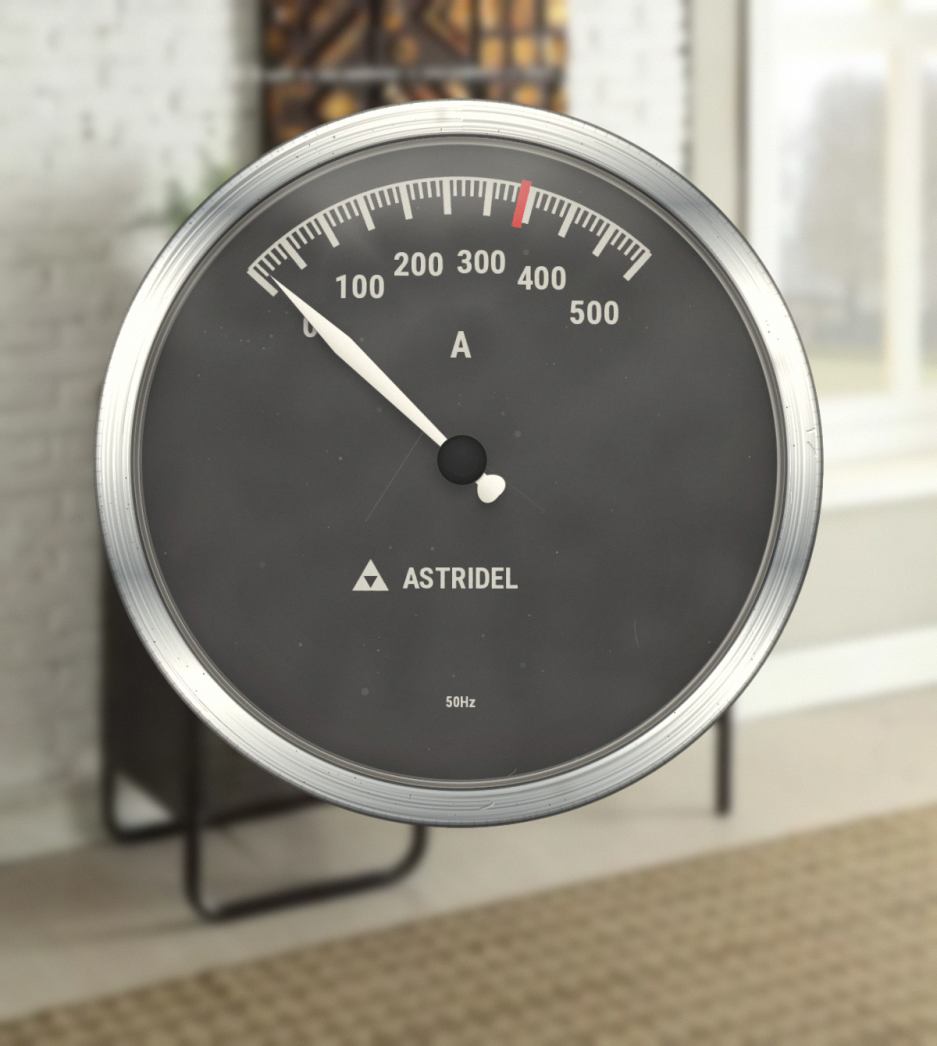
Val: 10,A
